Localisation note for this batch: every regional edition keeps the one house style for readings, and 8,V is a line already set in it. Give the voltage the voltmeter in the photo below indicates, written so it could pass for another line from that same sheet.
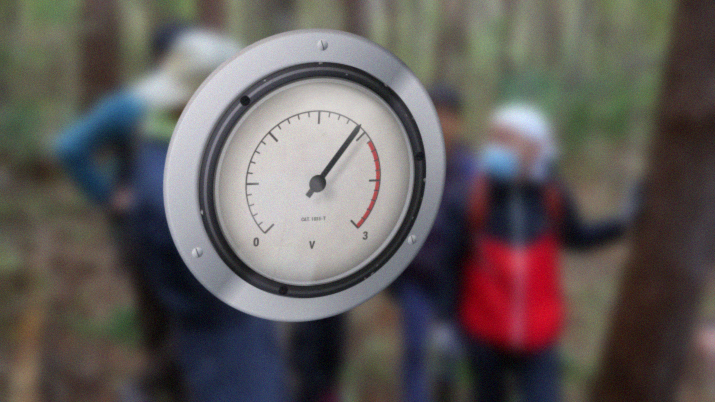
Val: 1.9,V
